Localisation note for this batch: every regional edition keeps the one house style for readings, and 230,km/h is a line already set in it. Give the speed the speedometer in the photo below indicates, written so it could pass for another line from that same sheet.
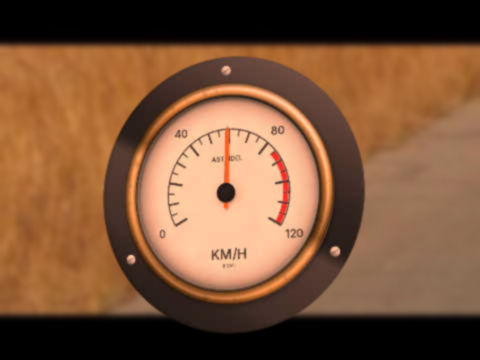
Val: 60,km/h
